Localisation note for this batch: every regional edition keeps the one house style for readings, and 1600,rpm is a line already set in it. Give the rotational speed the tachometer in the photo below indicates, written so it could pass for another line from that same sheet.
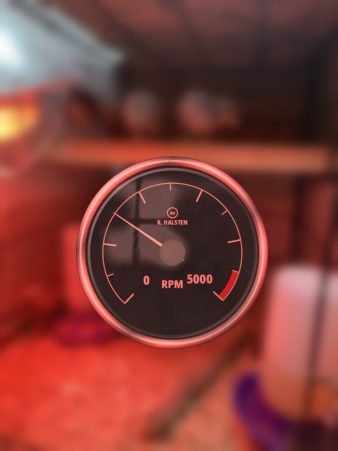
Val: 1500,rpm
